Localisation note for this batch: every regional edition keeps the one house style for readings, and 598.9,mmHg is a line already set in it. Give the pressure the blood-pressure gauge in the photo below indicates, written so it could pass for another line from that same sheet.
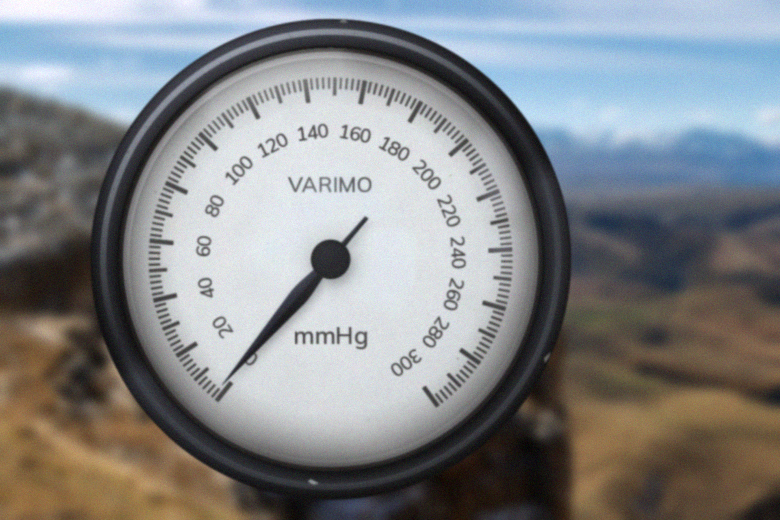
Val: 2,mmHg
